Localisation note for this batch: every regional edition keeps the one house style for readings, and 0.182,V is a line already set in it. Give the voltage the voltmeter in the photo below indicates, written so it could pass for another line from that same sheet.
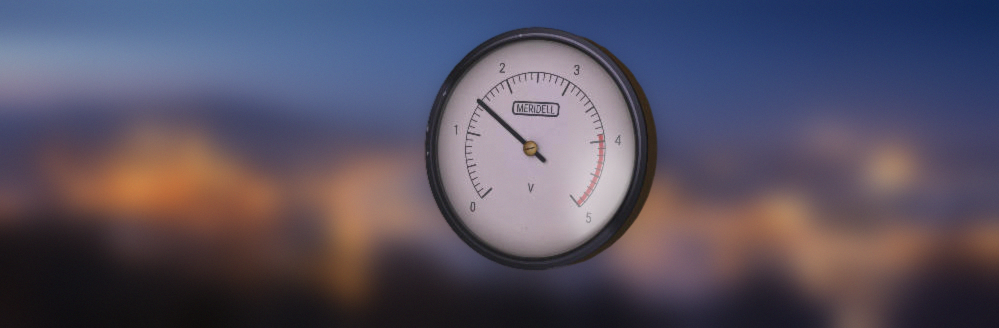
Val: 1.5,V
